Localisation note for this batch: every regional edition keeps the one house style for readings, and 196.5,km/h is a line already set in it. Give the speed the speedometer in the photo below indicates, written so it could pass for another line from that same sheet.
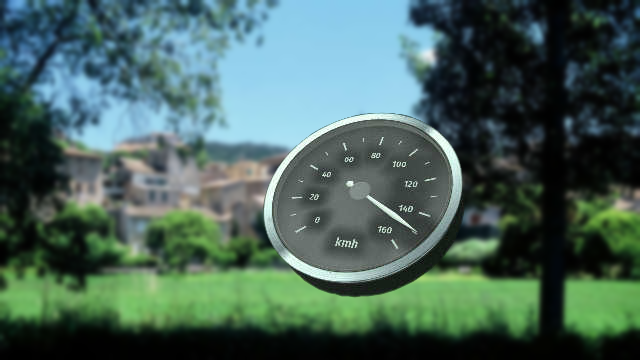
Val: 150,km/h
